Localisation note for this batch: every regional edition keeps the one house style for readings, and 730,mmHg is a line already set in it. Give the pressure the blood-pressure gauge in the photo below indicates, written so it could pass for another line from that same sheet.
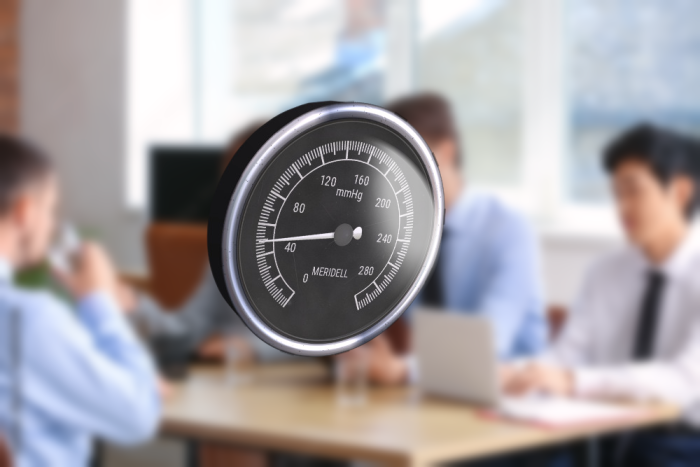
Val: 50,mmHg
